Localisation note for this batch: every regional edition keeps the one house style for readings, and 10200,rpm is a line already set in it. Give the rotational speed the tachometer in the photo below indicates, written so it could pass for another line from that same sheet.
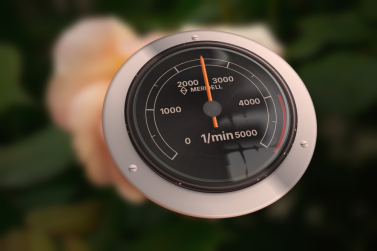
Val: 2500,rpm
